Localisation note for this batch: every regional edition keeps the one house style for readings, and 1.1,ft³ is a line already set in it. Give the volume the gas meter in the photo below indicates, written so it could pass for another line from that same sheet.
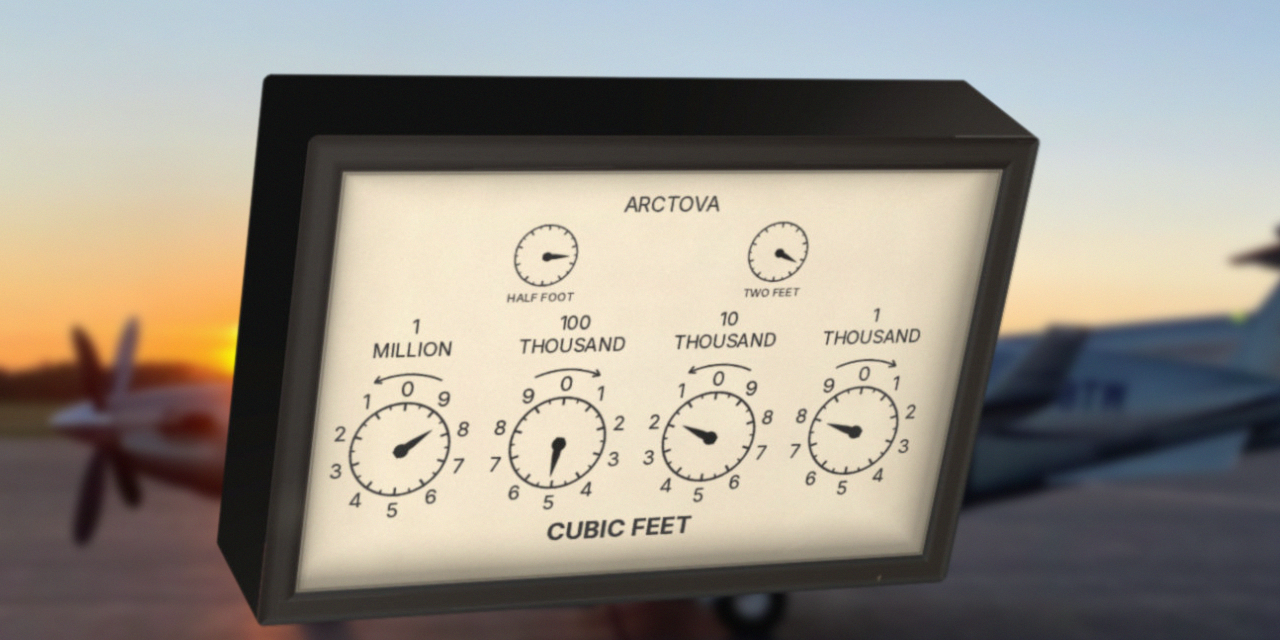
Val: 851800,ft³
